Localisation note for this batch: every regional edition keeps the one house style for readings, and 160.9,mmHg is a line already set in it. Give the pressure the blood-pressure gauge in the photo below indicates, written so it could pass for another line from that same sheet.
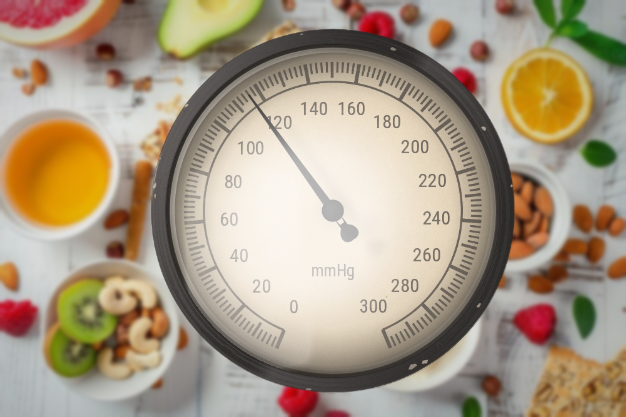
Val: 116,mmHg
